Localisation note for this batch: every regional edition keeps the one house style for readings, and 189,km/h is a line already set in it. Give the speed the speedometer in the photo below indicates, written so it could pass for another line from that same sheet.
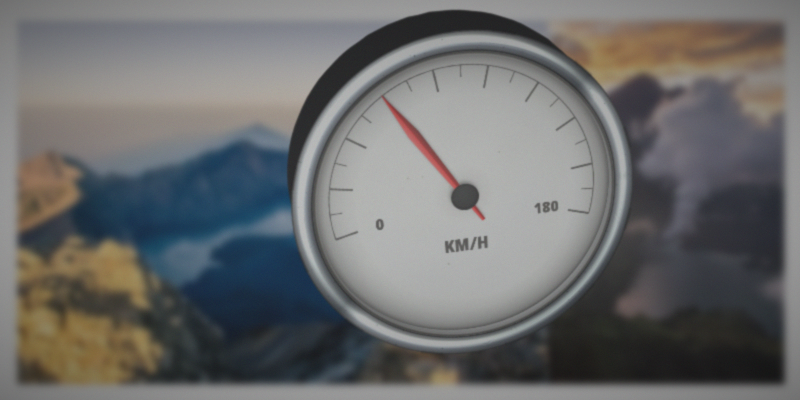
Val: 60,km/h
